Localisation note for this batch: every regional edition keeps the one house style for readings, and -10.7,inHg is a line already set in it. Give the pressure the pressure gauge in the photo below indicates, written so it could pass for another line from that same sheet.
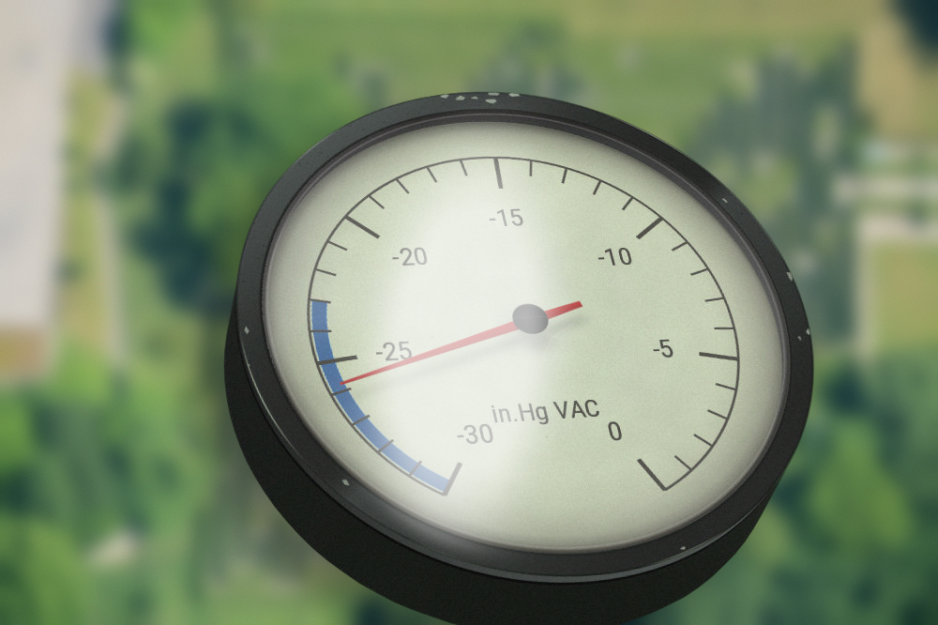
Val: -26,inHg
